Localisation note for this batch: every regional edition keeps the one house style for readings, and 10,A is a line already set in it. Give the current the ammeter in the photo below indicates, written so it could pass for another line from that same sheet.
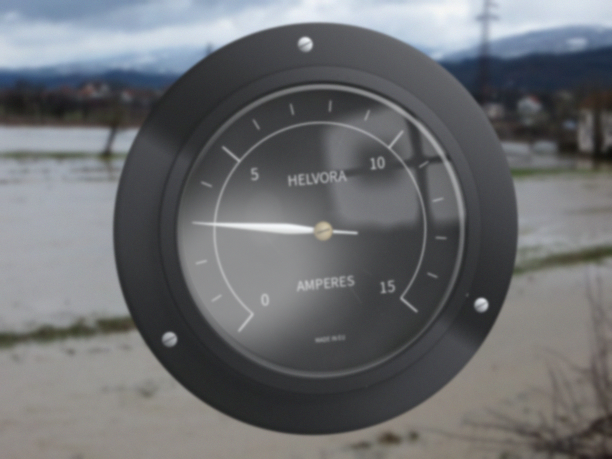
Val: 3,A
